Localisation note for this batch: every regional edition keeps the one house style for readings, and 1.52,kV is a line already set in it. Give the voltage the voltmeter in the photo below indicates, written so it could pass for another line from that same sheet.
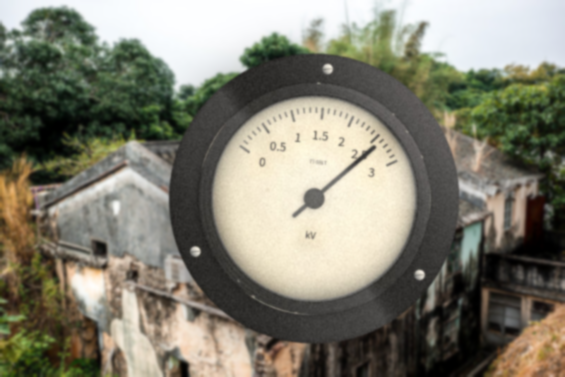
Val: 2.6,kV
